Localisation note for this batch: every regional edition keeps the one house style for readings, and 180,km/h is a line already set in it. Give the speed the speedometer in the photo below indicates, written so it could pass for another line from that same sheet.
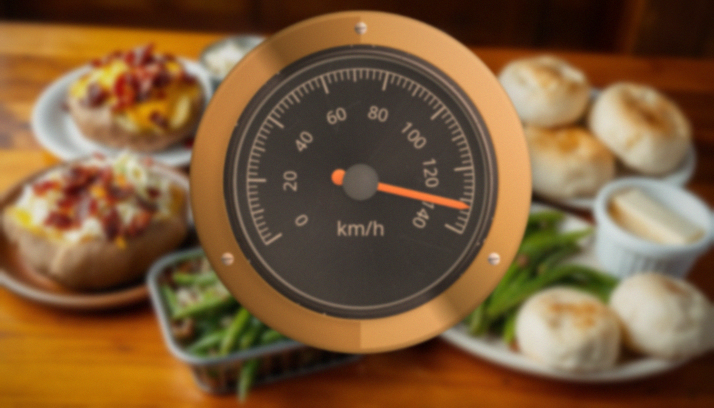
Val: 132,km/h
